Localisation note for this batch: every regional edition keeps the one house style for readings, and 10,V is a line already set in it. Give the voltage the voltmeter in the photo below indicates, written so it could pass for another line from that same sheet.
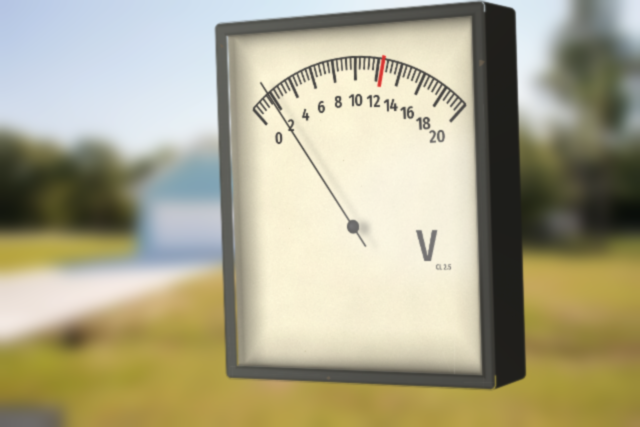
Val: 2,V
